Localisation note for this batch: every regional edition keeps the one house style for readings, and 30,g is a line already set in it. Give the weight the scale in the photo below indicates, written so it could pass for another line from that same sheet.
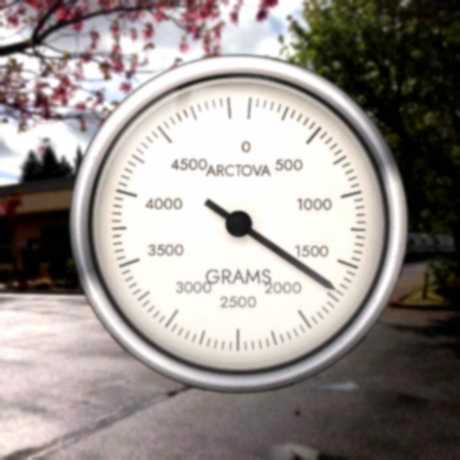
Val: 1700,g
